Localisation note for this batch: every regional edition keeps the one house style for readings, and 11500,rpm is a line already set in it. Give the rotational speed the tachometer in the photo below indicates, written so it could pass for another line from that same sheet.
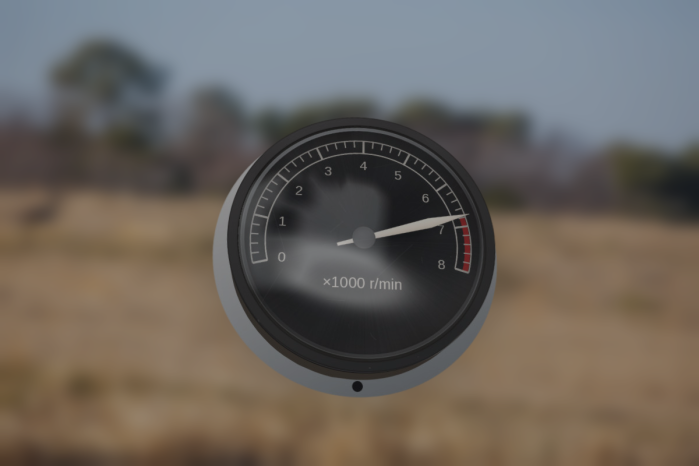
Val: 6800,rpm
